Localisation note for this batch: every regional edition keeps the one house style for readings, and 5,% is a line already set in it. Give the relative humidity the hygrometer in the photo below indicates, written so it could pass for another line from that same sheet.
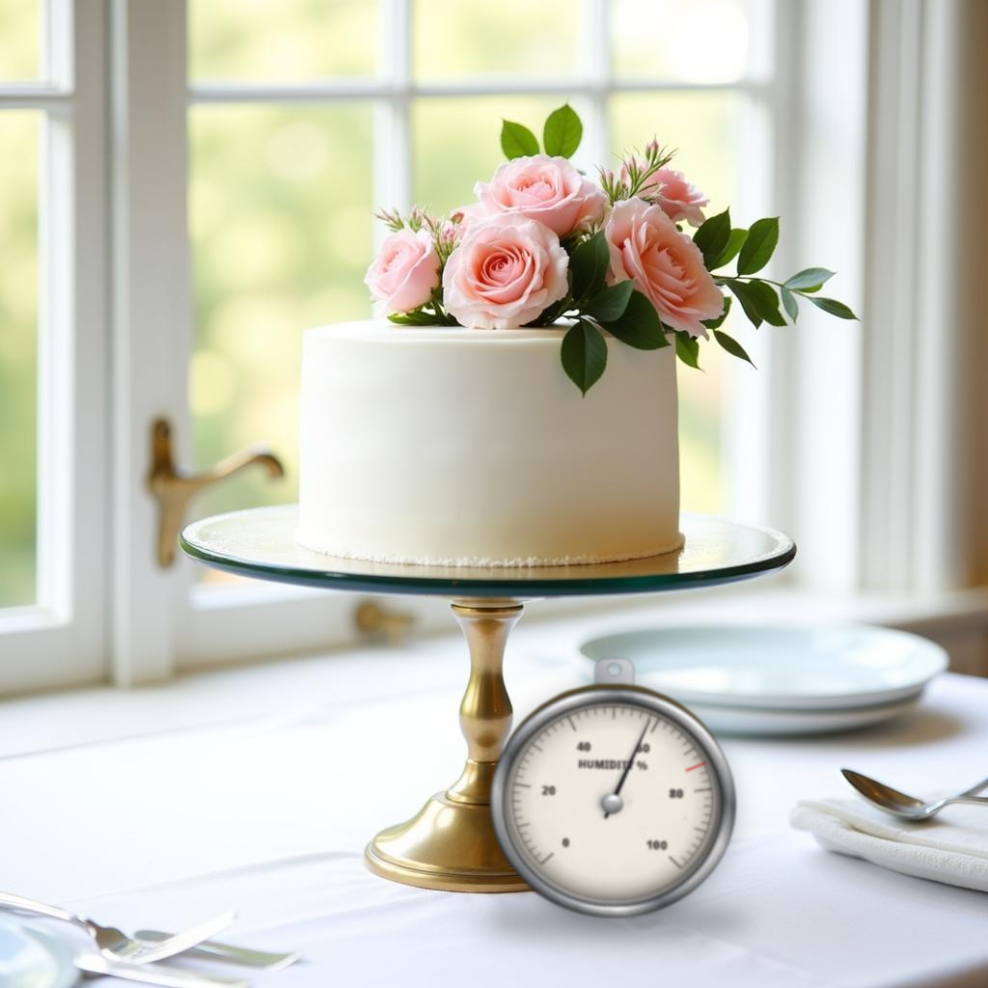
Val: 58,%
